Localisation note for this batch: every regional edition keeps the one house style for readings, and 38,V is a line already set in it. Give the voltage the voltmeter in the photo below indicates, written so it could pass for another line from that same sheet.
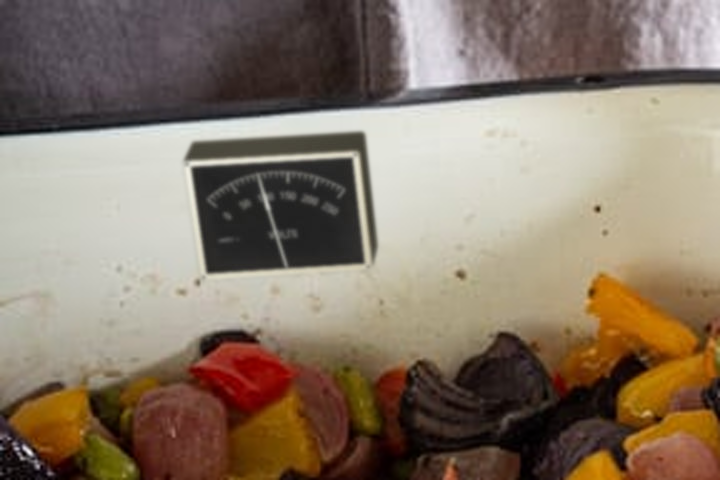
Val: 100,V
